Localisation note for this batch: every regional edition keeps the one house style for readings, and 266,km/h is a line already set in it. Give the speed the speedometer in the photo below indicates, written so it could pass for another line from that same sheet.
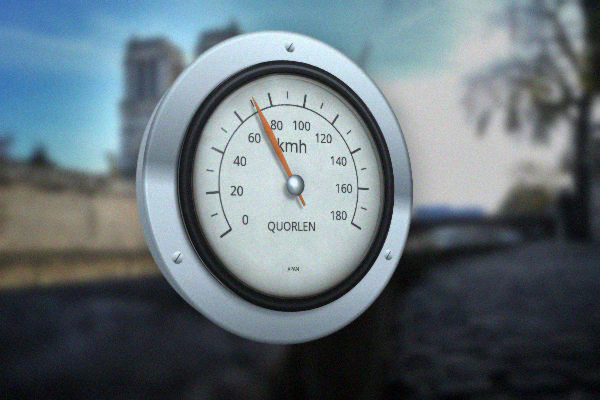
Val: 70,km/h
